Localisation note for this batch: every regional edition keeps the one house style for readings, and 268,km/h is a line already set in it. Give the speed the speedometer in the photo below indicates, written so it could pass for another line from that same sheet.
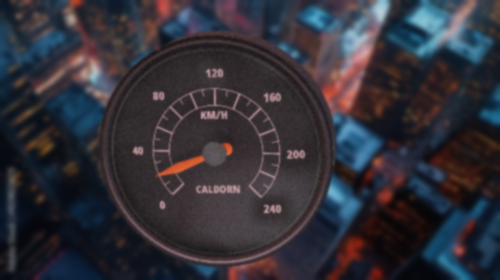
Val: 20,km/h
